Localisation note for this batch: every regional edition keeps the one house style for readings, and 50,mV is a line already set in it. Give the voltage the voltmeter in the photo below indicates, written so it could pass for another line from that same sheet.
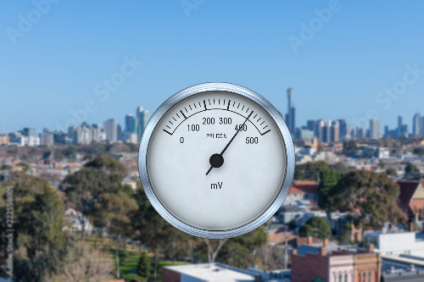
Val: 400,mV
